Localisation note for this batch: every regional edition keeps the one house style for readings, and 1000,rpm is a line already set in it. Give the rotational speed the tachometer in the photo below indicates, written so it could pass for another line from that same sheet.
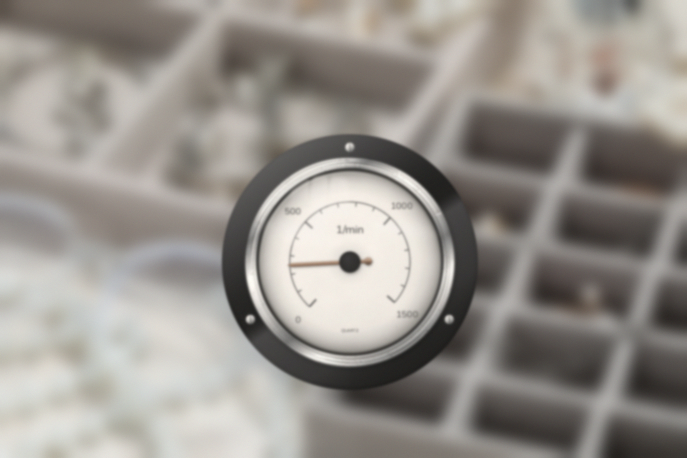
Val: 250,rpm
